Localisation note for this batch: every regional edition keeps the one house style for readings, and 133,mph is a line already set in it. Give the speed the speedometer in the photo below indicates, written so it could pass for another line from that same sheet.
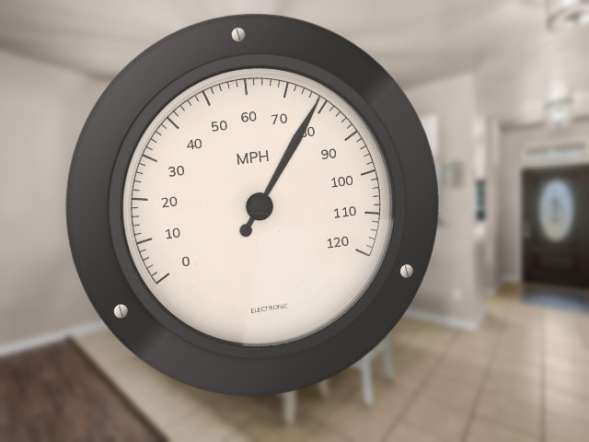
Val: 78,mph
